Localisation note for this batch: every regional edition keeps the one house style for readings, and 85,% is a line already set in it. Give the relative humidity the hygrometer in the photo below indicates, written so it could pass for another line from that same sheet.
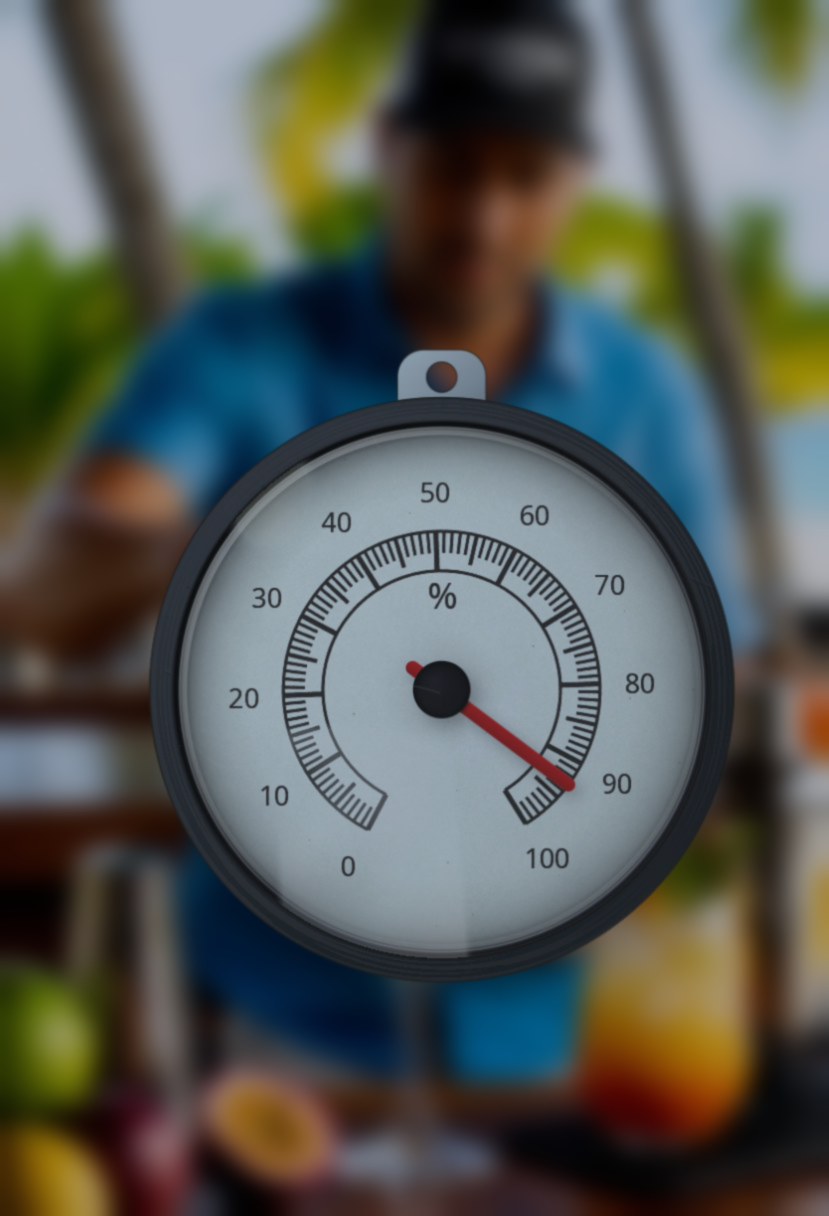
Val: 93,%
